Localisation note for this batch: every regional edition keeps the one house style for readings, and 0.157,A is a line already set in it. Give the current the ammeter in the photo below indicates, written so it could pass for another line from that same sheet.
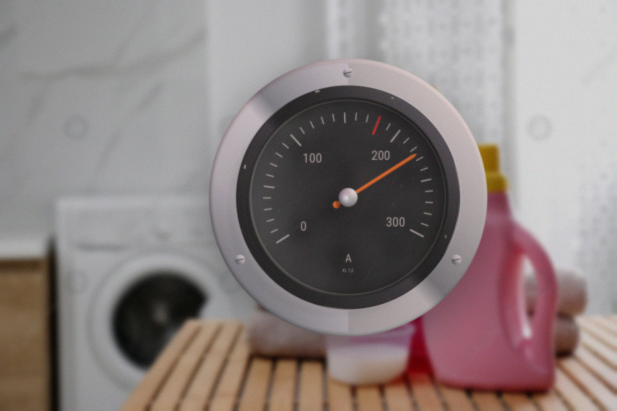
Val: 225,A
